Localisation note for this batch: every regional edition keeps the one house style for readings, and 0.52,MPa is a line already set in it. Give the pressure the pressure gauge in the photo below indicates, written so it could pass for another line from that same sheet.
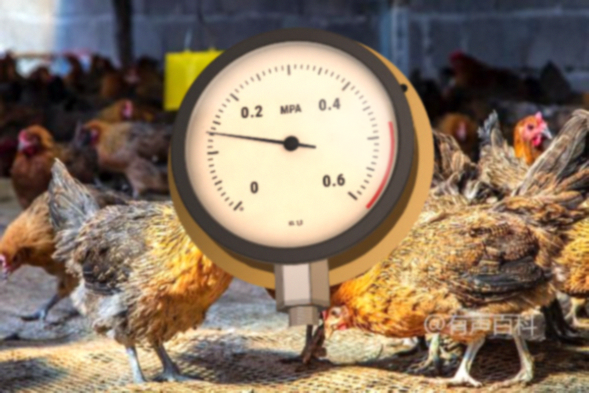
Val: 0.13,MPa
